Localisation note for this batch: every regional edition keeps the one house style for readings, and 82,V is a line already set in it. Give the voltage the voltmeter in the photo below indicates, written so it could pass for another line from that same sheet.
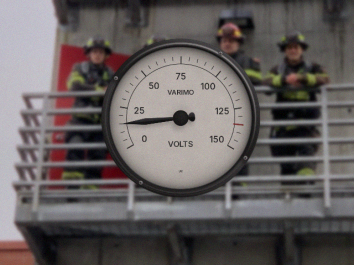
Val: 15,V
